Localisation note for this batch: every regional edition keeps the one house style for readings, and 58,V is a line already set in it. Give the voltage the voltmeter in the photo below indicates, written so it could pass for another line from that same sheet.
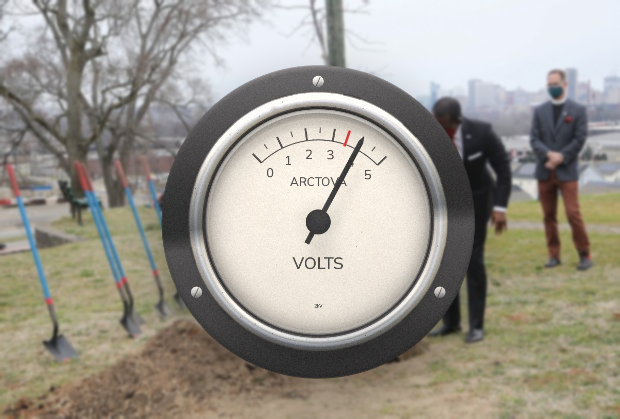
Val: 4,V
